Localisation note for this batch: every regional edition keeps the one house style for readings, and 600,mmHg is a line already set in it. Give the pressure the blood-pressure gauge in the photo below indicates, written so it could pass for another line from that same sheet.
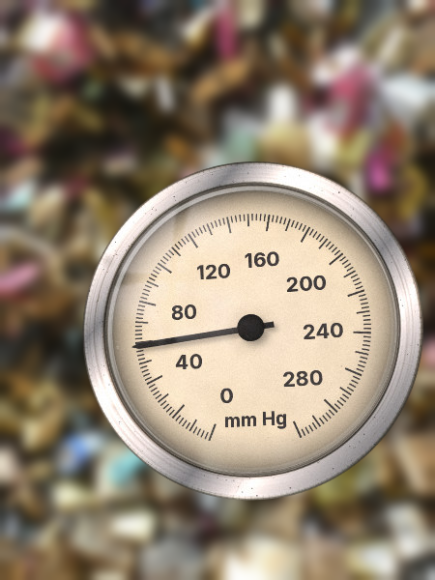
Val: 58,mmHg
